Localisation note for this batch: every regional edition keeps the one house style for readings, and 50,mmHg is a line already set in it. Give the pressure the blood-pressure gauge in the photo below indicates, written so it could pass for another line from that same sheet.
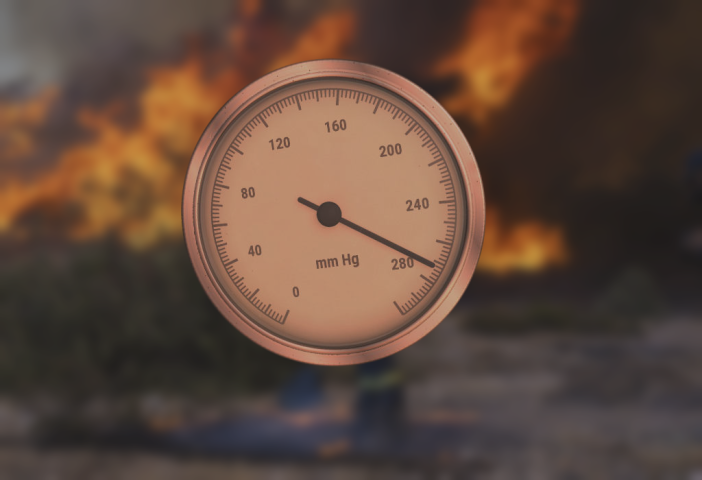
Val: 272,mmHg
